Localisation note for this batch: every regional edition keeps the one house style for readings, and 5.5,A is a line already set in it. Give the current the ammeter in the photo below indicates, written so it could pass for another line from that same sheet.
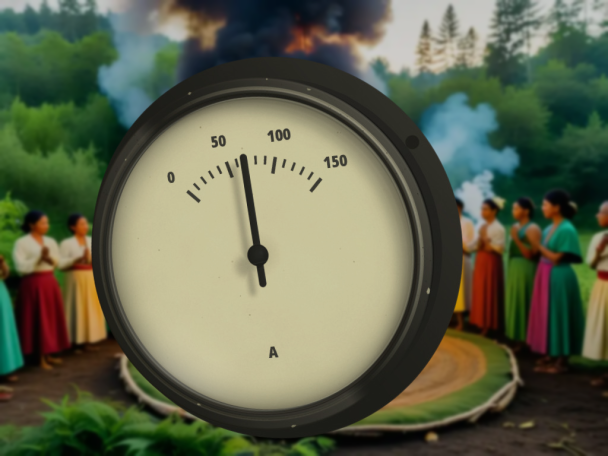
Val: 70,A
